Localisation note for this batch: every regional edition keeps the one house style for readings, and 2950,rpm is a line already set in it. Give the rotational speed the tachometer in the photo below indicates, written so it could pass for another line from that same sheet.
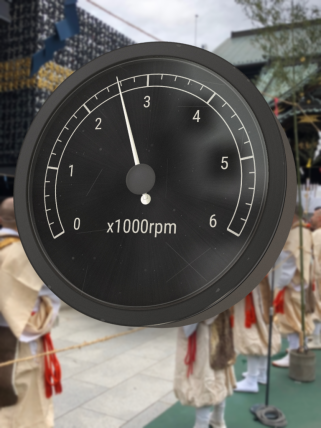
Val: 2600,rpm
